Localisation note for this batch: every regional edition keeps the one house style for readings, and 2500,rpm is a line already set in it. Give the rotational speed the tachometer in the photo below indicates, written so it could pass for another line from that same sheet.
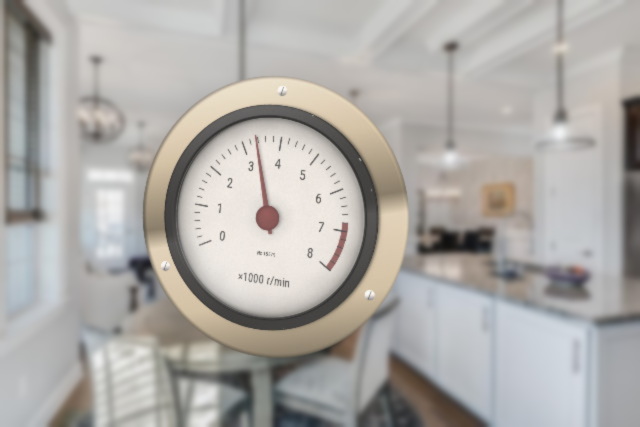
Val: 3400,rpm
